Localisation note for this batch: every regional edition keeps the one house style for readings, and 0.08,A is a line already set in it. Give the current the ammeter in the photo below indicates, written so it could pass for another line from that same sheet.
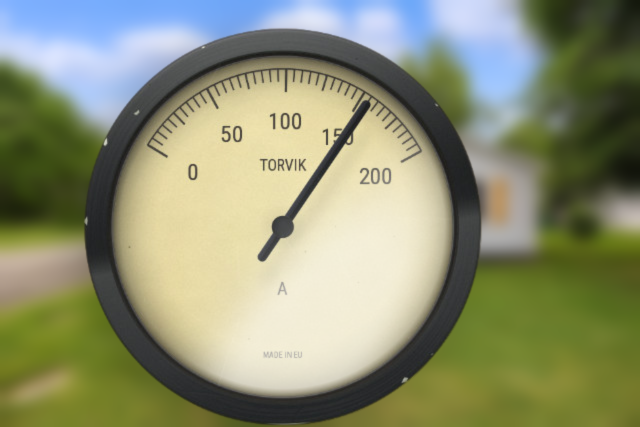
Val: 155,A
